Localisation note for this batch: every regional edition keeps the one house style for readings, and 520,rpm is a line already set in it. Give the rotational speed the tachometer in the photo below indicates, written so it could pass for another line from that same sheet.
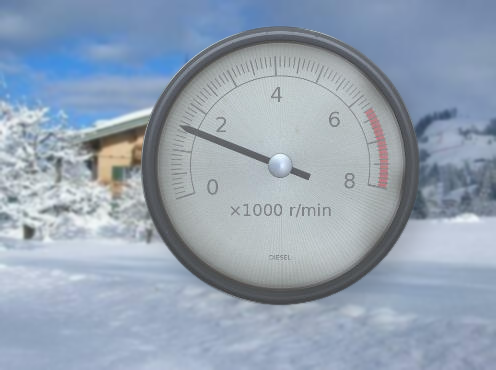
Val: 1500,rpm
